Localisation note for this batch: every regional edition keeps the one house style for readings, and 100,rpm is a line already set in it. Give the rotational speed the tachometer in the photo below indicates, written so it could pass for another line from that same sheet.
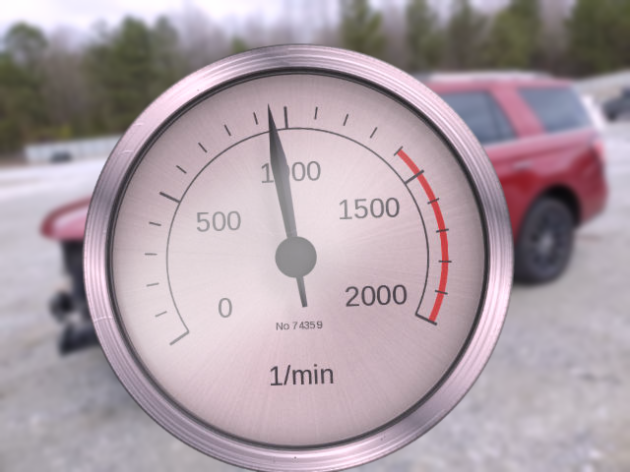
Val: 950,rpm
